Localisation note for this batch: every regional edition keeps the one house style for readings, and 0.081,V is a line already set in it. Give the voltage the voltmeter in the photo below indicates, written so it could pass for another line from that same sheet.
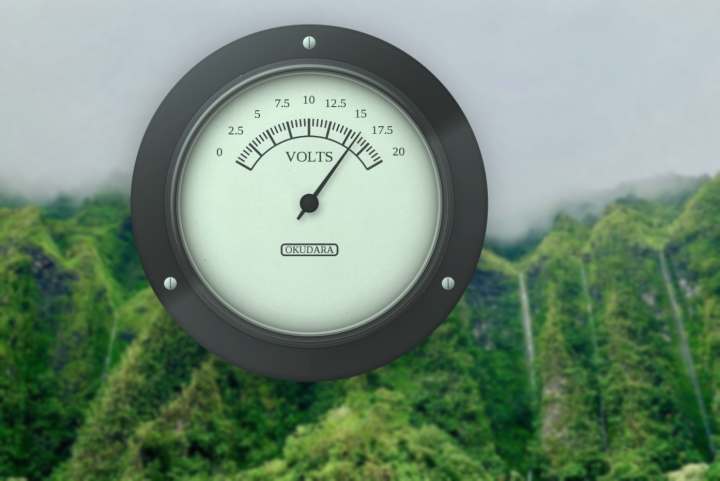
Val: 16,V
